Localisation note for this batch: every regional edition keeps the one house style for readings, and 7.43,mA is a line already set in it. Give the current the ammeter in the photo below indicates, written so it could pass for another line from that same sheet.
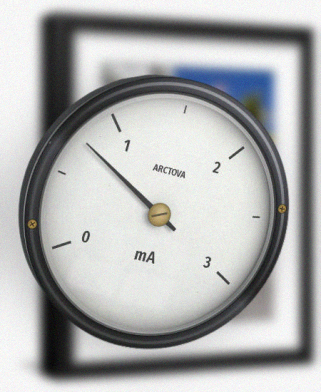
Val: 0.75,mA
